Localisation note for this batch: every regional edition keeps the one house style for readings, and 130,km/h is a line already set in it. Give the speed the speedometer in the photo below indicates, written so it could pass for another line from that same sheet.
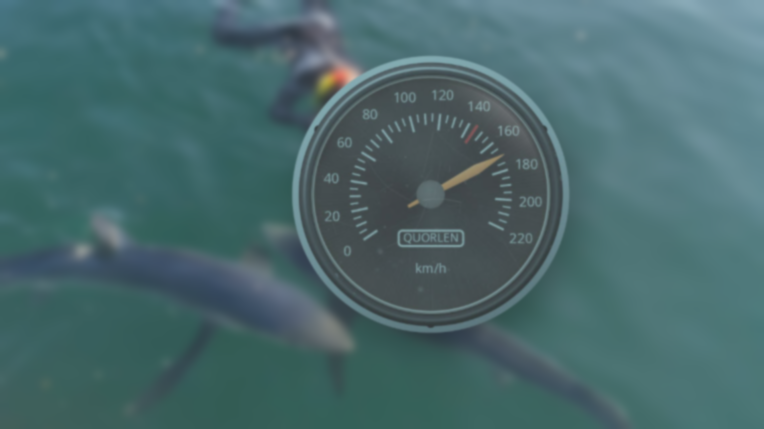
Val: 170,km/h
